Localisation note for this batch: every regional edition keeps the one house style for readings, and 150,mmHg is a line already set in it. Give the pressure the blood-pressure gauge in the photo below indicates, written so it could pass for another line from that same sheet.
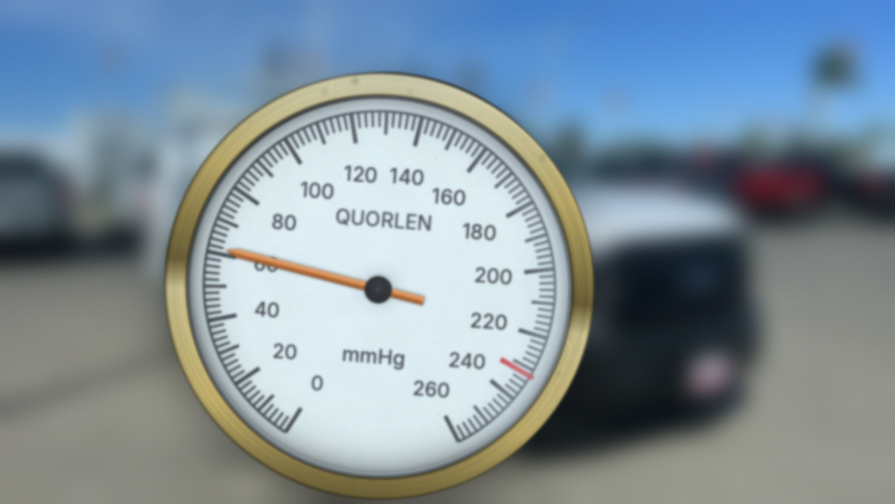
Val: 62,mmHg
